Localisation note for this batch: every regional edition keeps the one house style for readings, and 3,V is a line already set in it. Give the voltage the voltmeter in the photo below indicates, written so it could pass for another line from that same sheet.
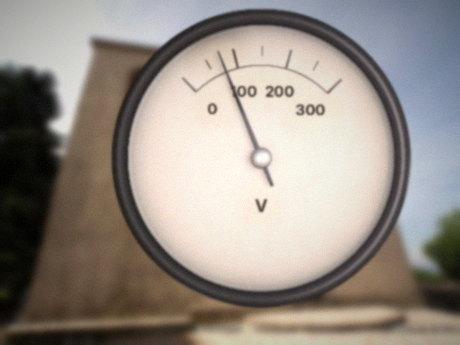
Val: 75,V
